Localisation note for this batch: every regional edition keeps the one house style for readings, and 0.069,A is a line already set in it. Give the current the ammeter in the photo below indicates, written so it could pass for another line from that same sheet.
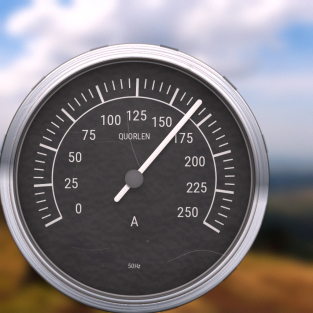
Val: 165,A
